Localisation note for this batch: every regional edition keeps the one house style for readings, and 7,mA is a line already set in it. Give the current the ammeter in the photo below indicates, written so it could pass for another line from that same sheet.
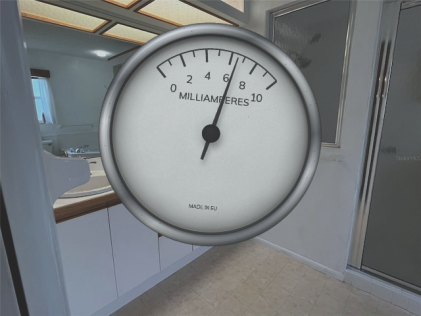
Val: 6.5,mA
